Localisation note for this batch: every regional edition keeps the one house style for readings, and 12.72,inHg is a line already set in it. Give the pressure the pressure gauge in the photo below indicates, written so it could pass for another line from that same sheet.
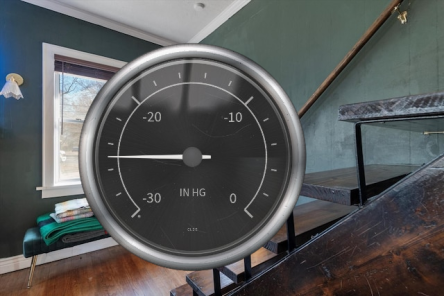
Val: -25,inHg
